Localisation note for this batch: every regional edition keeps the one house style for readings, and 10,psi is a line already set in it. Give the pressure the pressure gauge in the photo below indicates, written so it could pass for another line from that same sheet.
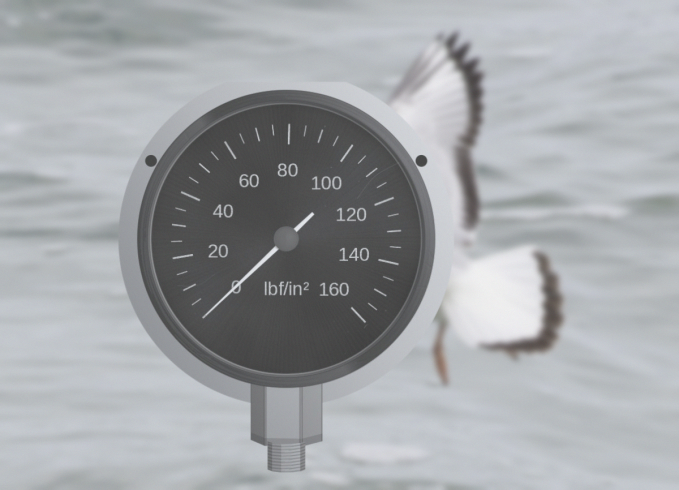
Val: 0,psi
